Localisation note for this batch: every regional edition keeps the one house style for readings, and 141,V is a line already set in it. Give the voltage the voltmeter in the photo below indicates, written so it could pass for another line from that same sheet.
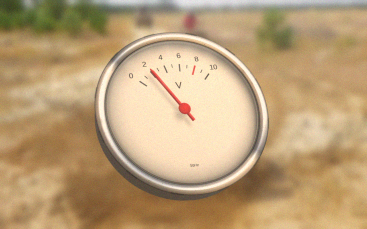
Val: 2,V
